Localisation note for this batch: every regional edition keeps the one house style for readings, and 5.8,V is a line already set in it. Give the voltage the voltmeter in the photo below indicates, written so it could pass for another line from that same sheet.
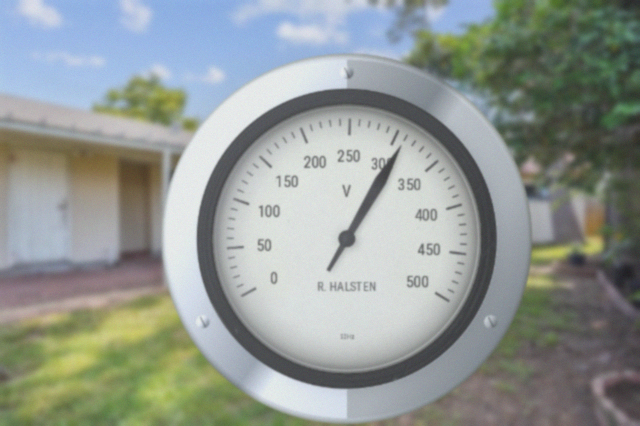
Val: 310,V
